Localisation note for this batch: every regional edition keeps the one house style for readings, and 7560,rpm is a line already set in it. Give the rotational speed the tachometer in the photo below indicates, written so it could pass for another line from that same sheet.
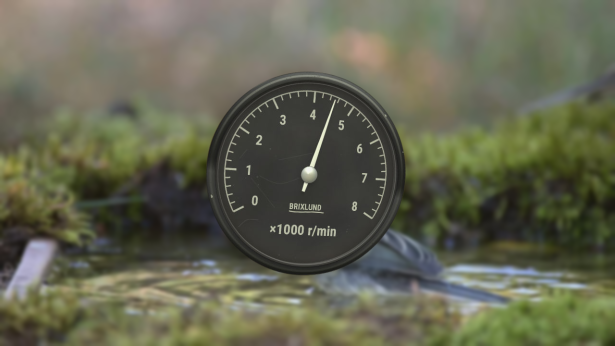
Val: 4500,rpm
